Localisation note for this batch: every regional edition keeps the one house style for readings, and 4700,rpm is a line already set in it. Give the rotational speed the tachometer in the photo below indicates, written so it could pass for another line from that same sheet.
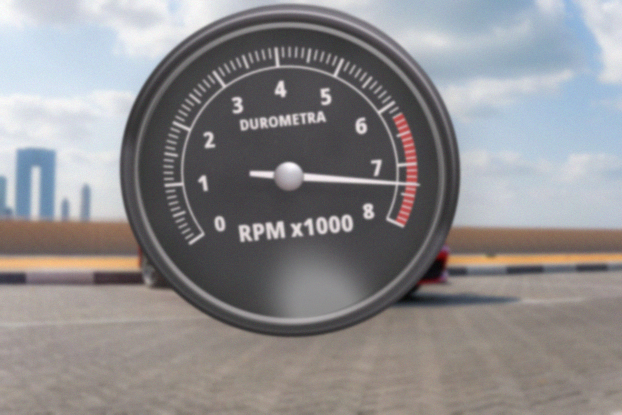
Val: 7300,rpm
